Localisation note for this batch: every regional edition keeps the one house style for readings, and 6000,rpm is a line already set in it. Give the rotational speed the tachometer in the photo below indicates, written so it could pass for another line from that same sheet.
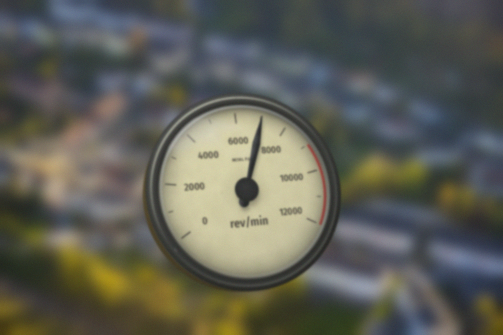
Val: 7000,rpm
